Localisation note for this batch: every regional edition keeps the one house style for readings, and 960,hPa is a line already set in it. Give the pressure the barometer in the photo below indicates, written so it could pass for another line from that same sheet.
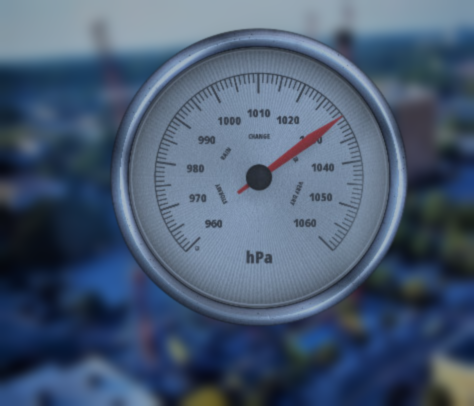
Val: 1030,hPa
